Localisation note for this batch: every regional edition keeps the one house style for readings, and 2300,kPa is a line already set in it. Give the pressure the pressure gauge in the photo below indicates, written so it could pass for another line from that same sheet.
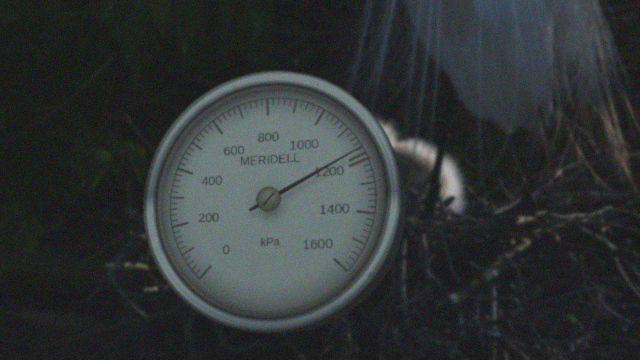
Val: 1180,kPa
